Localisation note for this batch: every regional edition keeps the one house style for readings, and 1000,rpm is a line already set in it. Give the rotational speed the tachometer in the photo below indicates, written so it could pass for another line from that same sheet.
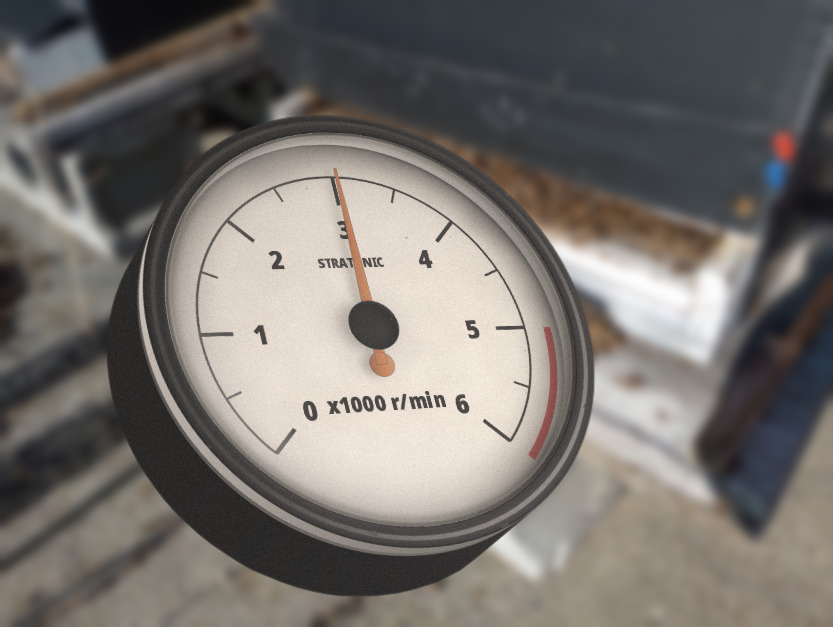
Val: 3000,rpm
